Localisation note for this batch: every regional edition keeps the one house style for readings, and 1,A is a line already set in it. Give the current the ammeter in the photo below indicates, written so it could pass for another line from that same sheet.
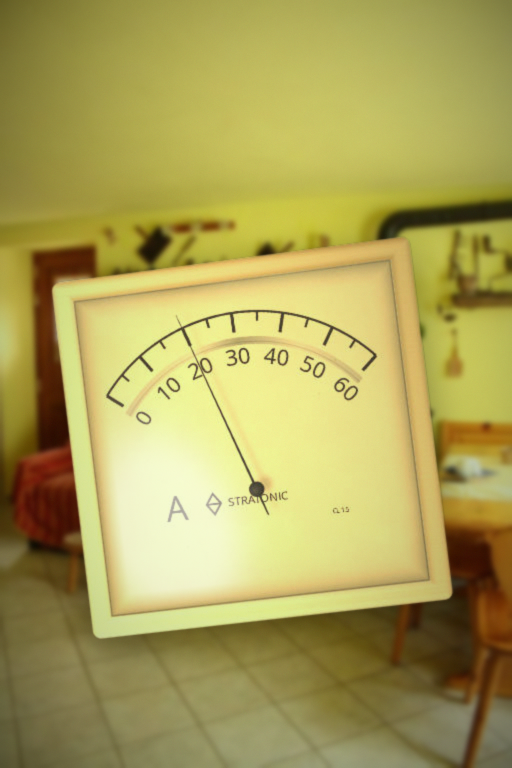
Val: 20,A
